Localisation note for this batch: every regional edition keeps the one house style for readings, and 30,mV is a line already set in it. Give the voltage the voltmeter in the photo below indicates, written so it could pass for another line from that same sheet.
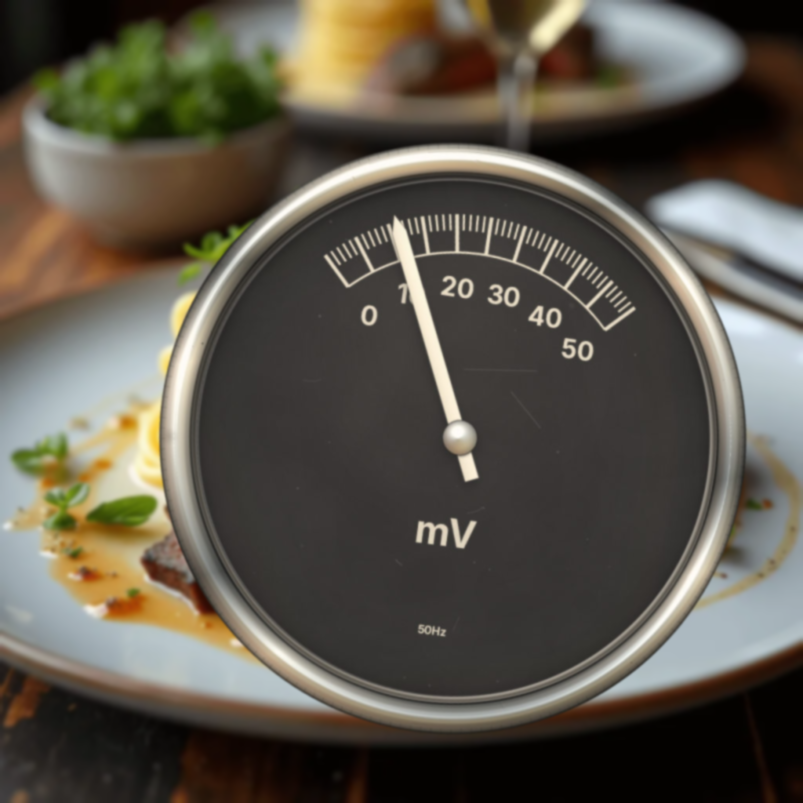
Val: 11,mV
